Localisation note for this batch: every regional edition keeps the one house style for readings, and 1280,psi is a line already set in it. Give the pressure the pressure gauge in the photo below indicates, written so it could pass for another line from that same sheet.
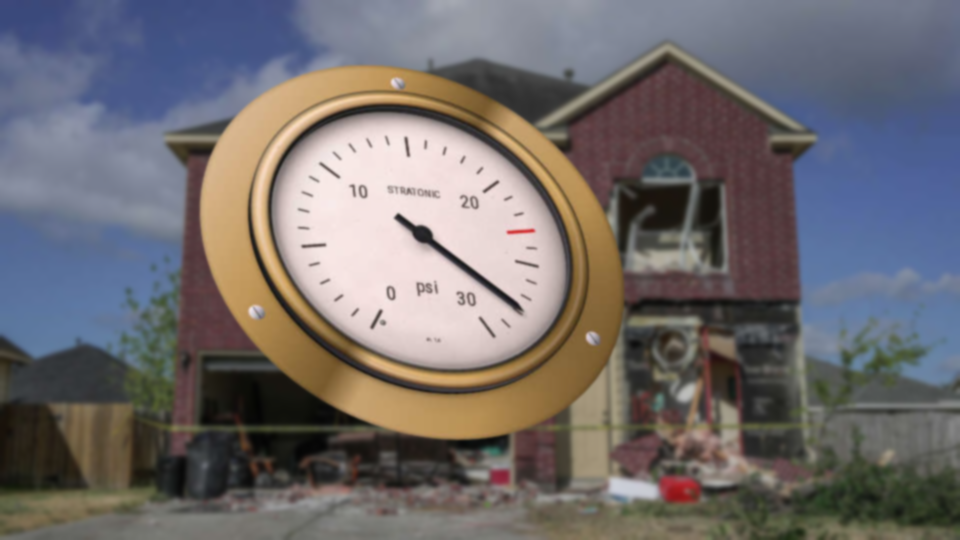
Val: 28,psi
